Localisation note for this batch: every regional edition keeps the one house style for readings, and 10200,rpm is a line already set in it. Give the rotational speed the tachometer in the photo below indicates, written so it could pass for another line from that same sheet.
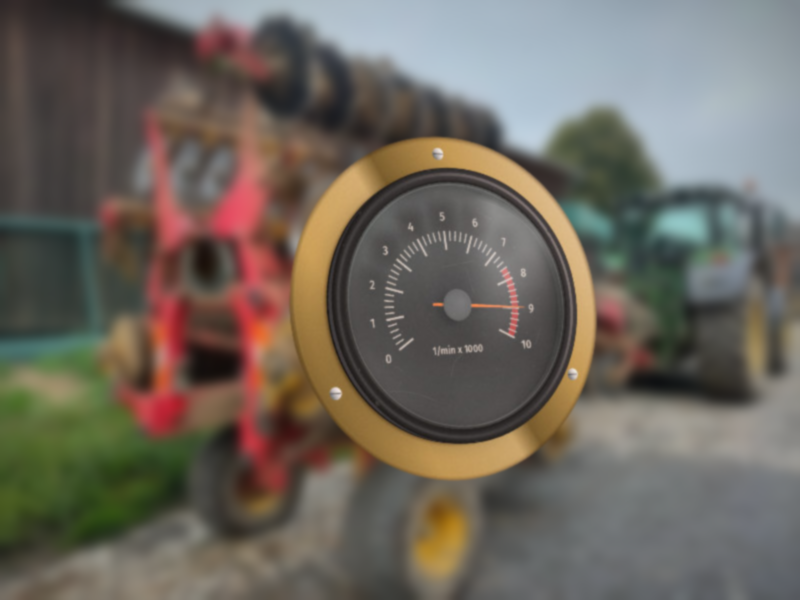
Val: 9000,rpm
